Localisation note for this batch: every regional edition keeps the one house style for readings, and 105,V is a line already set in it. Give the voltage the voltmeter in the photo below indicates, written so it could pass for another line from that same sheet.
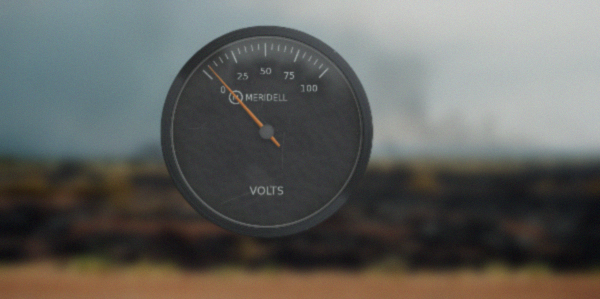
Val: 5,V
